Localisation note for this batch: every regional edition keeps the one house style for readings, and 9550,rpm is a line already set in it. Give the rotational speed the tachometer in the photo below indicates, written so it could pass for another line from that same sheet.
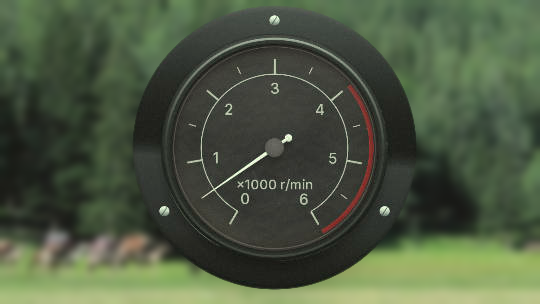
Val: 500,rpm
